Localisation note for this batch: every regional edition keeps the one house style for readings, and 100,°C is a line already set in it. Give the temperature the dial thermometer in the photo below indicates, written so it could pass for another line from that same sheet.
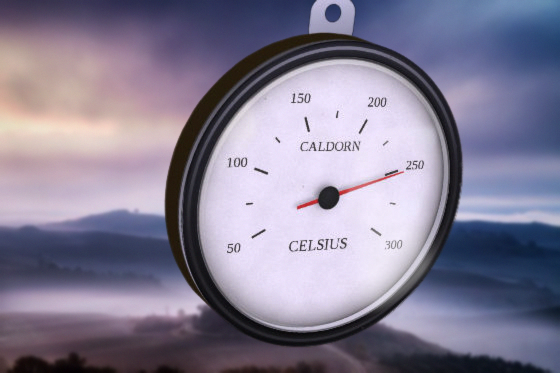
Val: 250,°C
